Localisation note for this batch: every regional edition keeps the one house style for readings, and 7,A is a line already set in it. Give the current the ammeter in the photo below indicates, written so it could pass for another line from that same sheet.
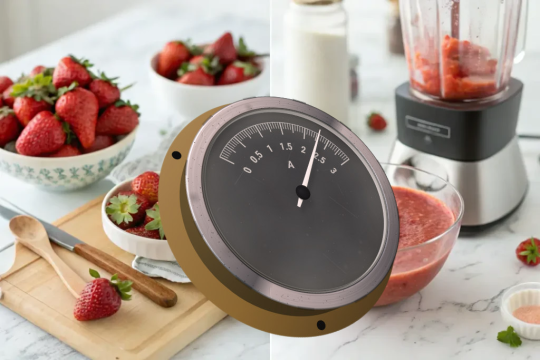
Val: 2.25,A
